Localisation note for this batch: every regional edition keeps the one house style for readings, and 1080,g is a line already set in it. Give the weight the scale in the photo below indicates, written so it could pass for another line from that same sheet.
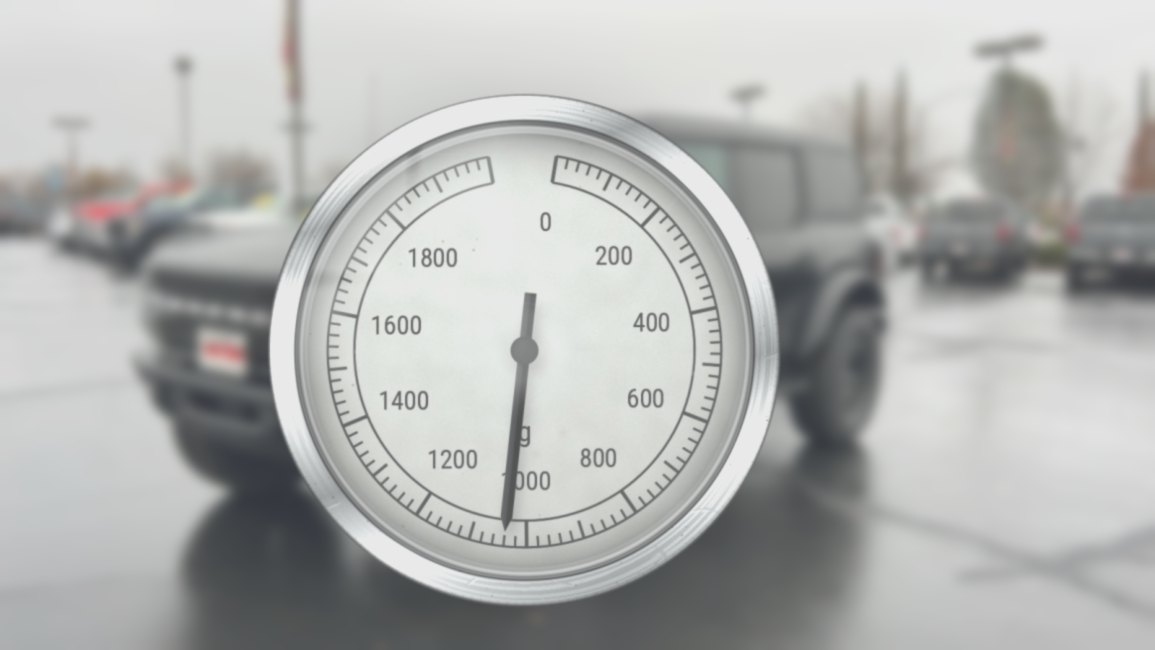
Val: 1040,g
